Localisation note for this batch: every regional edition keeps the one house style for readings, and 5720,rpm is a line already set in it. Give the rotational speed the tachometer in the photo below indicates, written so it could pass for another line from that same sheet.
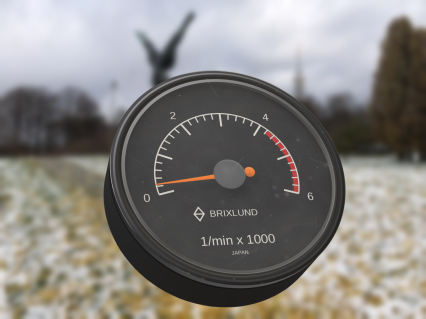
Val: 200,rpm
